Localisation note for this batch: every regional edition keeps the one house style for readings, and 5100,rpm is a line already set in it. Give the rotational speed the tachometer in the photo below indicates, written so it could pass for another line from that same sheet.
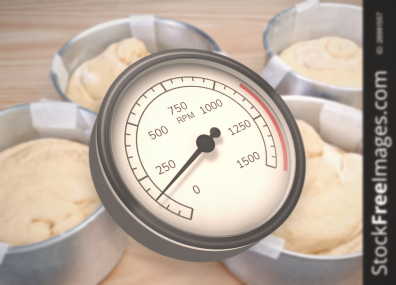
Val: 150,rpm
